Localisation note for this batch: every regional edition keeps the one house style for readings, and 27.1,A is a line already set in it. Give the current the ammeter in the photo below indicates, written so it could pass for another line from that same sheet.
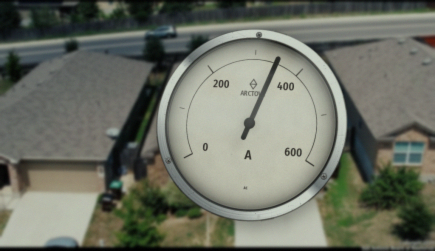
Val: 350,A
